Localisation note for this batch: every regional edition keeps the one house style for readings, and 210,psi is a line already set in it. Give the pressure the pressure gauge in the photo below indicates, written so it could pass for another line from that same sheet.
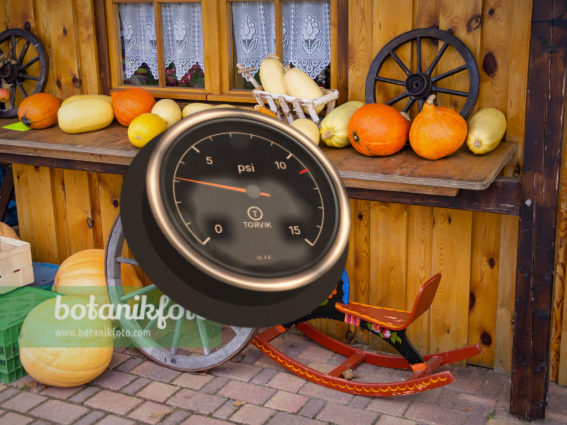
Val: 3,psi
